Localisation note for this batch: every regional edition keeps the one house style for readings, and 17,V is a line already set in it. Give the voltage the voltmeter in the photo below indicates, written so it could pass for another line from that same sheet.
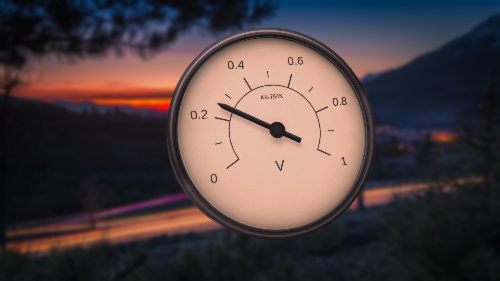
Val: 0.25,V
